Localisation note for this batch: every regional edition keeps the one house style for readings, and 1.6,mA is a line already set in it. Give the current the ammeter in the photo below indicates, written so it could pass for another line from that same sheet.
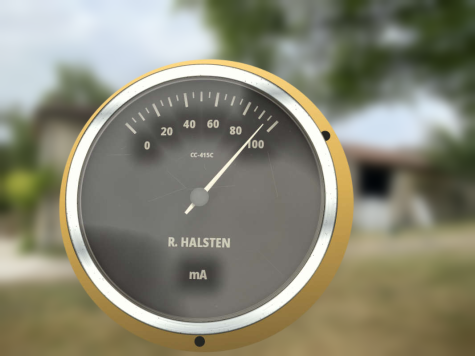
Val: 95,mA
